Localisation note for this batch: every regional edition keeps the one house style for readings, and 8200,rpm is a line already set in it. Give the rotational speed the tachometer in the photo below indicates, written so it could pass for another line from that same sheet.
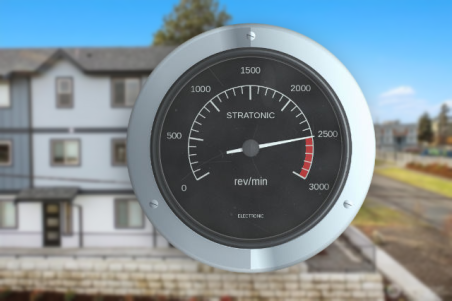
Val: 2500,rpm
